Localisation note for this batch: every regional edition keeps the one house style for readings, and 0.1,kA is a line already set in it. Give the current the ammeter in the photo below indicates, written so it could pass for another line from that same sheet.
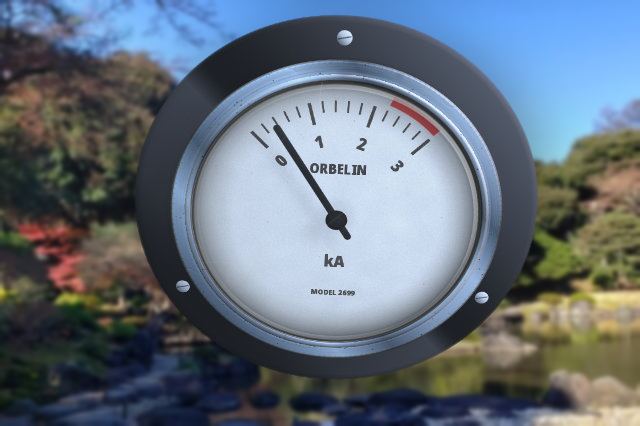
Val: 0.4,kA
